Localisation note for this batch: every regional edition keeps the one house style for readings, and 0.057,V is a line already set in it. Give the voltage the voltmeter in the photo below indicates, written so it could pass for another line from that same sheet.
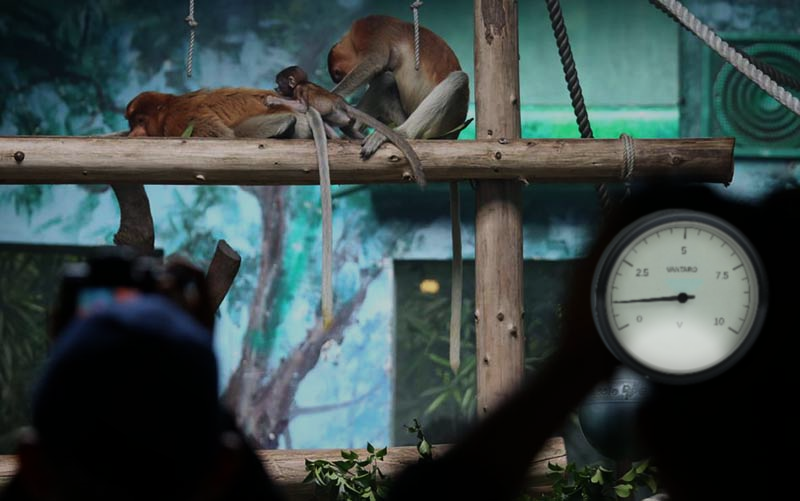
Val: 1,V
